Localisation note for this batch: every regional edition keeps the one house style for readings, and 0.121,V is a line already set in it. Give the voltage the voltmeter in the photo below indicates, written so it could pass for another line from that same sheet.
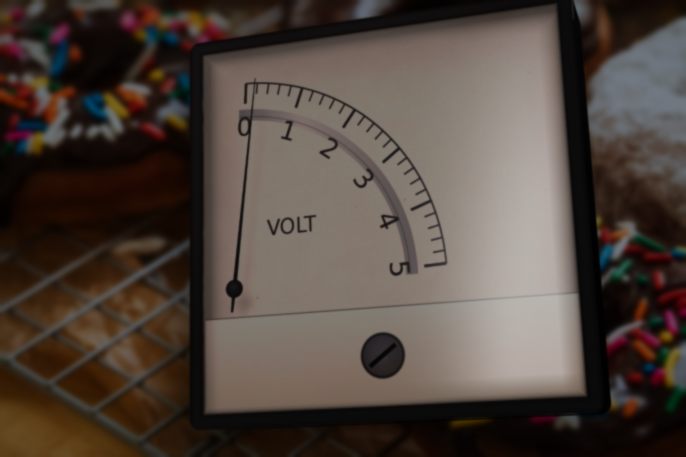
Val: 0.2,V
